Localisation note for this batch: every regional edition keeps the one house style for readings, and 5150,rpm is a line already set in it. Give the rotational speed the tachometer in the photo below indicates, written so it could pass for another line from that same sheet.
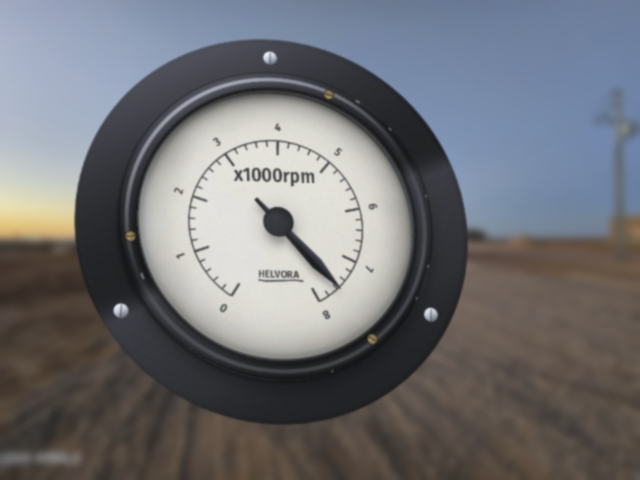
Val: 7600,rpm
